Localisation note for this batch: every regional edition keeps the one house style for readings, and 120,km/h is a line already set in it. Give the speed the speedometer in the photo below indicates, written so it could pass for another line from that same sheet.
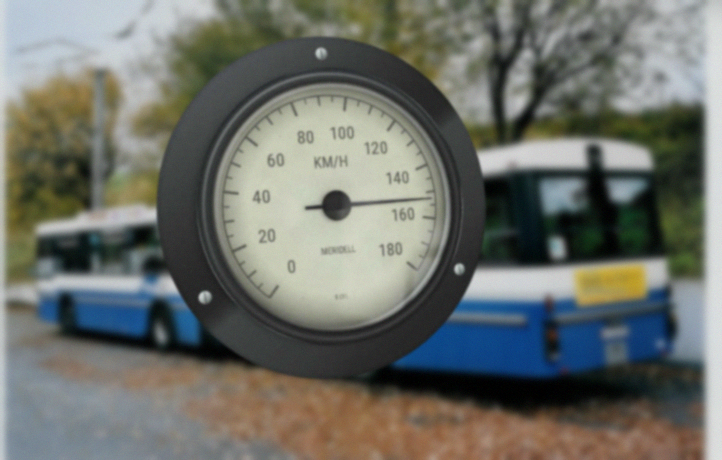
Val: 152.5,km/h
